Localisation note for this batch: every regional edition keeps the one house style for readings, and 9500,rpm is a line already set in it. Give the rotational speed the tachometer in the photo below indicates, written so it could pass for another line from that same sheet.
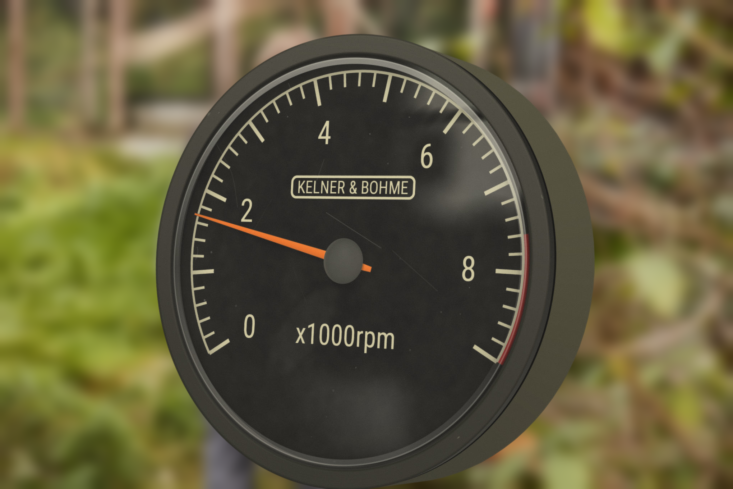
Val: 1700,rpm
